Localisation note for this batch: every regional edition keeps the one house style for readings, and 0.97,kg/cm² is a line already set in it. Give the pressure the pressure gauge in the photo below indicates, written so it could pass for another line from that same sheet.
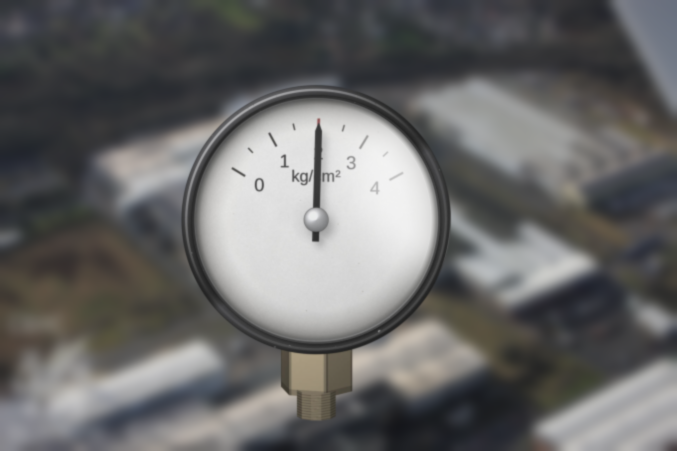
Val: 2,kg/cm²
